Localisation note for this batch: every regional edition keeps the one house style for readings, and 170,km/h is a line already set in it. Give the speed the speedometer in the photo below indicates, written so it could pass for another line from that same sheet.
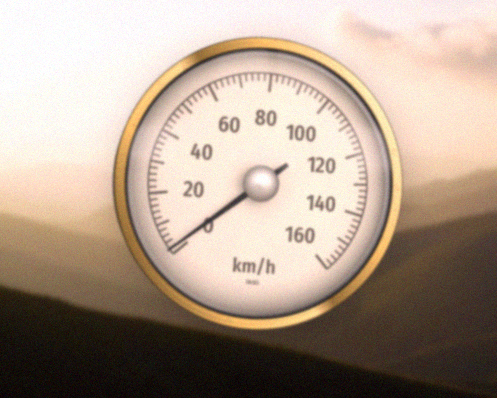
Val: 2,km/h
